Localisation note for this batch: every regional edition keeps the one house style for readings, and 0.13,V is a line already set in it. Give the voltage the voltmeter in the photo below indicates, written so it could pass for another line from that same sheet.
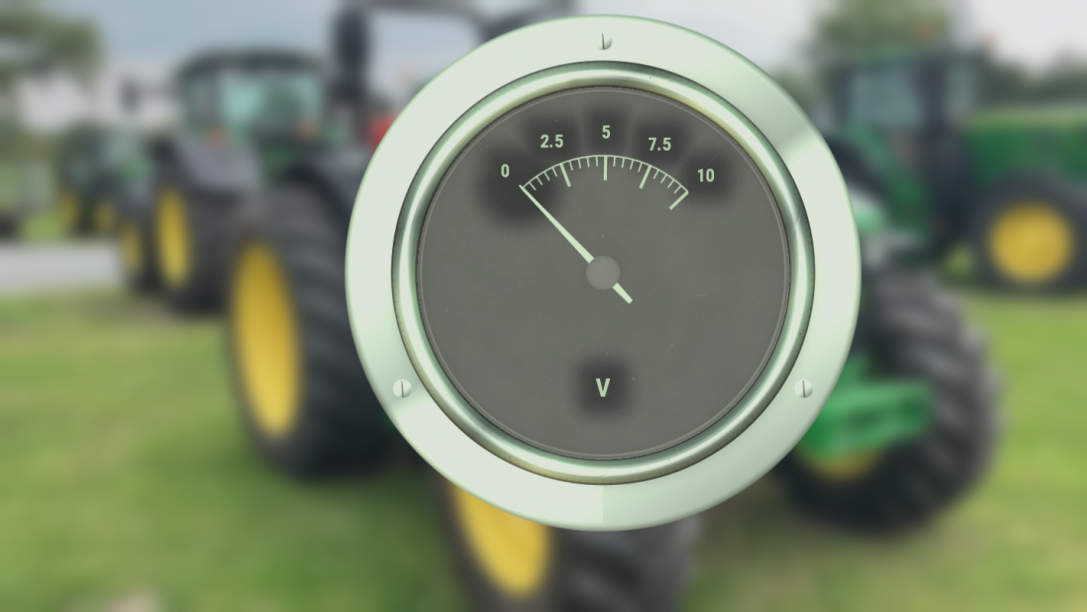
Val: 0,V
